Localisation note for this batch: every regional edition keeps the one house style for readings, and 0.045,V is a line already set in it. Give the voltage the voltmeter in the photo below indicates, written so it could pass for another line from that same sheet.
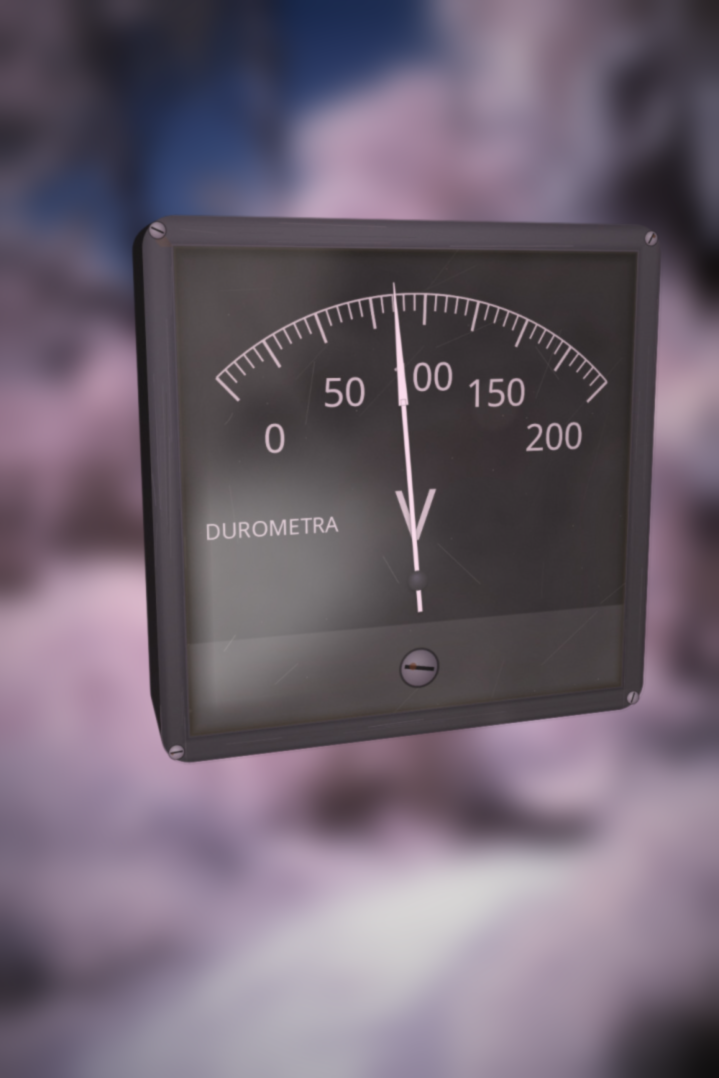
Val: 85,V
